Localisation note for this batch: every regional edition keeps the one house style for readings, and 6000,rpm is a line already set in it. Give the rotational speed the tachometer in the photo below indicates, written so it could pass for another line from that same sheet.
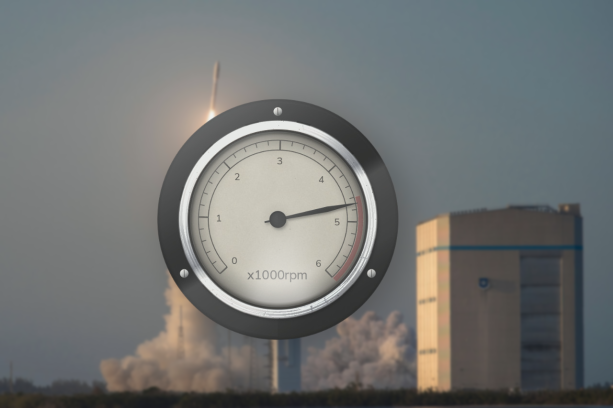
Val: 4700,rpm
